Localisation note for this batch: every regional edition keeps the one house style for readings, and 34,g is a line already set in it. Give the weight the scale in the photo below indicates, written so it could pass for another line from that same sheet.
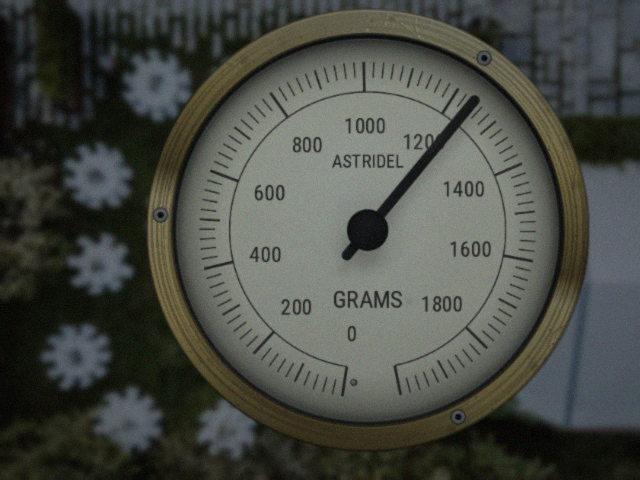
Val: 1240,g
